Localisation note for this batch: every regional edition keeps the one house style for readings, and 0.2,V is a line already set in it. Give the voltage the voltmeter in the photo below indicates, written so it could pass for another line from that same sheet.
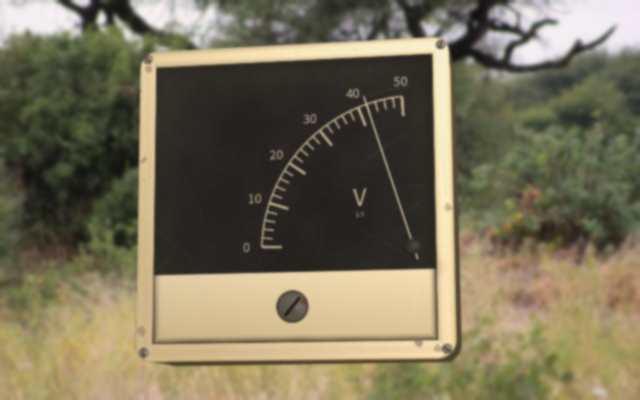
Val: 42,V
